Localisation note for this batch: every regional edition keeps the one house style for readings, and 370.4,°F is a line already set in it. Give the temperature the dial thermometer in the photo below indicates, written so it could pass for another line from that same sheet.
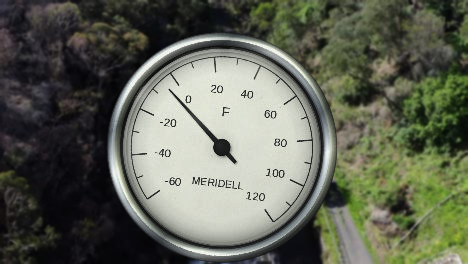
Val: -5,°F
